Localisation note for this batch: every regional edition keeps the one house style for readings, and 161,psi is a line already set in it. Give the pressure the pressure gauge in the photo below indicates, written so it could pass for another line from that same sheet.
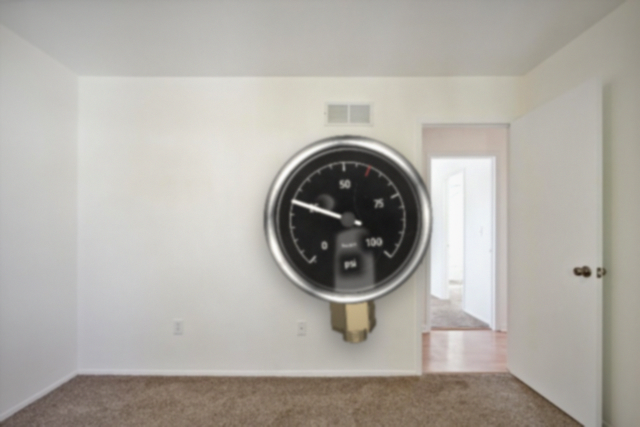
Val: 25,psi
